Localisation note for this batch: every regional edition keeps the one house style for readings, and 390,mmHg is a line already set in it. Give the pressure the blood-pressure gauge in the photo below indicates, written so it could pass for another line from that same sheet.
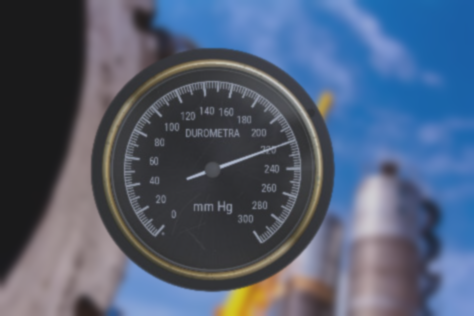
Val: 220,mmHg
